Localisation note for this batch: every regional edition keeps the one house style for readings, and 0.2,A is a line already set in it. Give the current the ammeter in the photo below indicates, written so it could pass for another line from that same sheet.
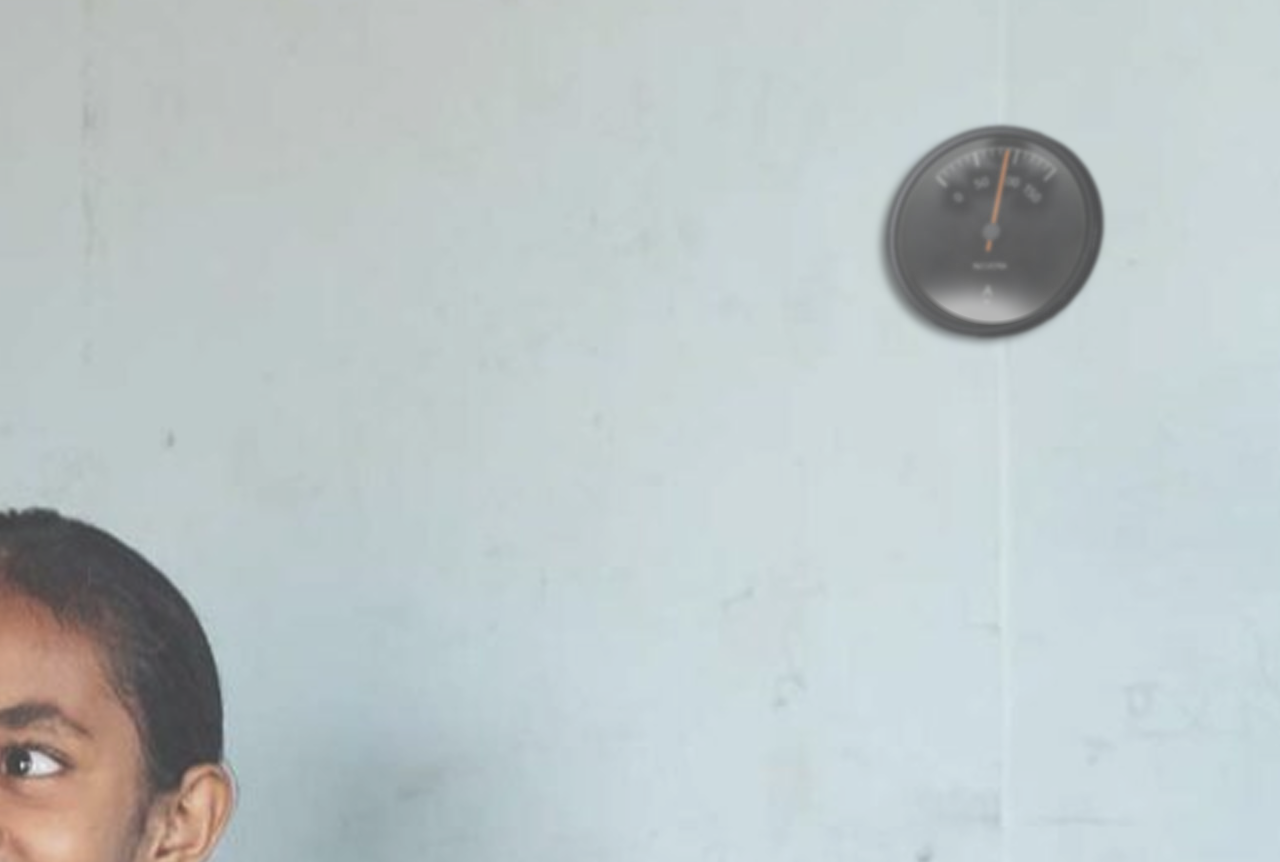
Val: 90,A
